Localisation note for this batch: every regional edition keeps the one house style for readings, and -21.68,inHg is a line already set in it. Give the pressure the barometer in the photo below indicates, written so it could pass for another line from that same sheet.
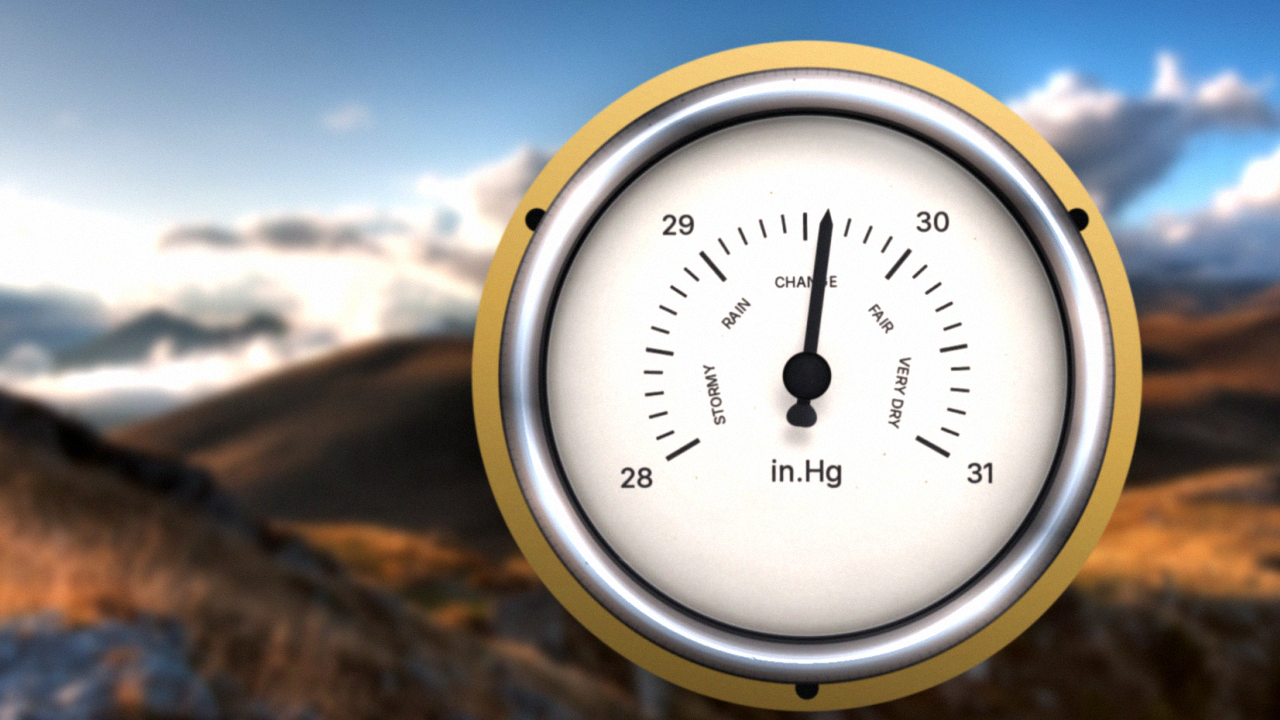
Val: 29.6,inHg
